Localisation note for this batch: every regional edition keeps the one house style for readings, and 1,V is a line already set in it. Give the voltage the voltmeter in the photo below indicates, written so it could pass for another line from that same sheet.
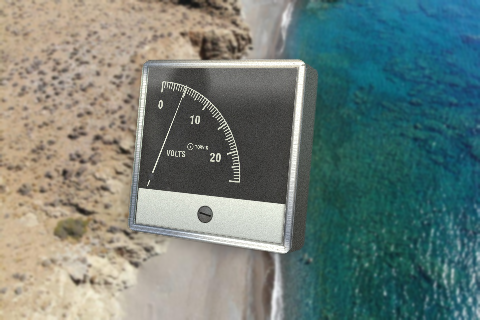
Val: 5,V
